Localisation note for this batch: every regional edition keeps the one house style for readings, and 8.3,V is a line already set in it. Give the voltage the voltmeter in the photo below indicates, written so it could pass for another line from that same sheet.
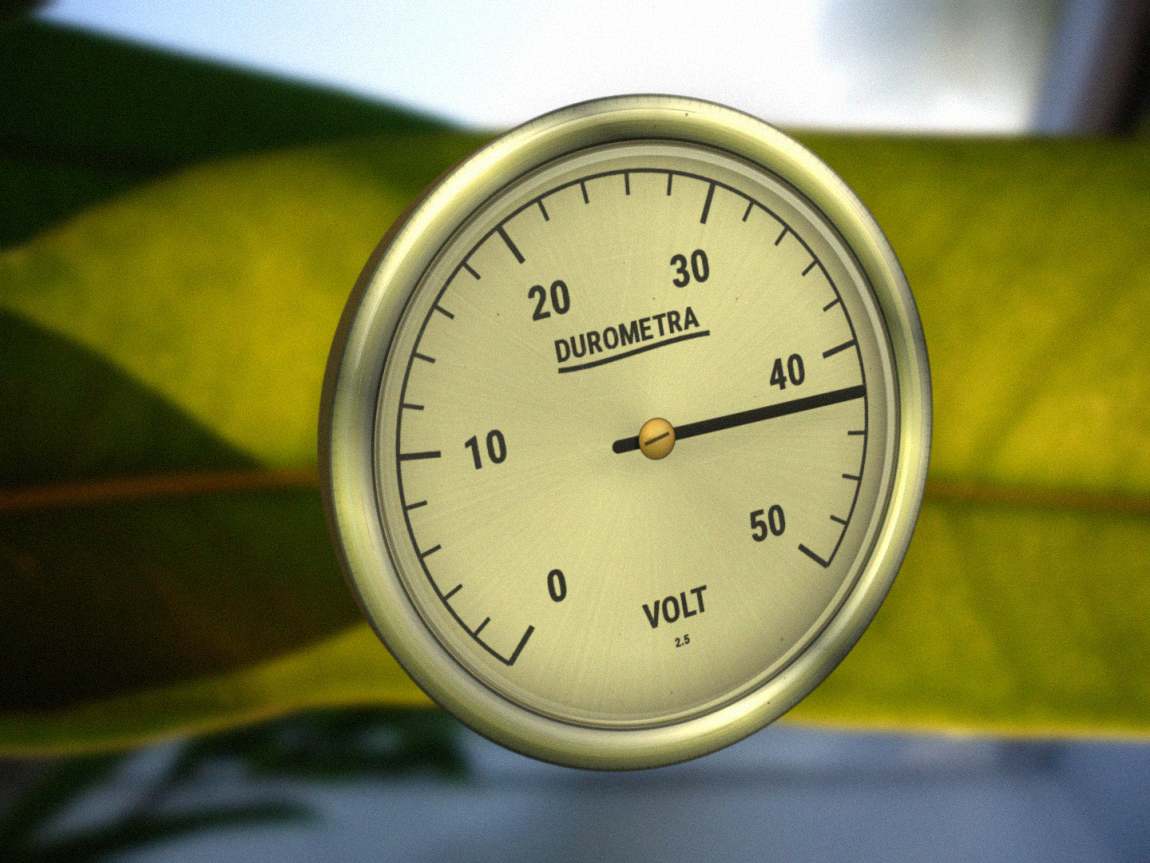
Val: 42,V
